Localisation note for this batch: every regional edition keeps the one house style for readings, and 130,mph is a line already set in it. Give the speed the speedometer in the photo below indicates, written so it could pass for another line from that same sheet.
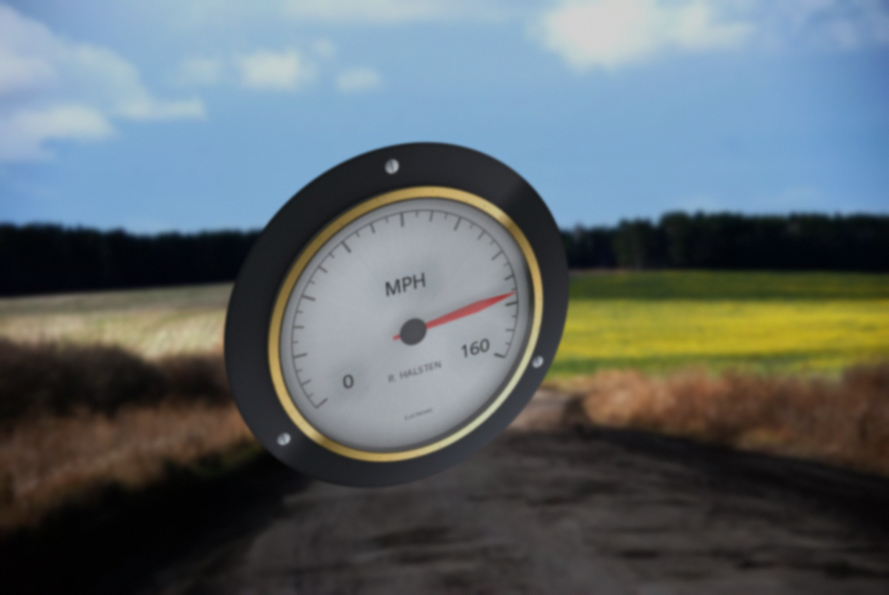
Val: 135,mph
